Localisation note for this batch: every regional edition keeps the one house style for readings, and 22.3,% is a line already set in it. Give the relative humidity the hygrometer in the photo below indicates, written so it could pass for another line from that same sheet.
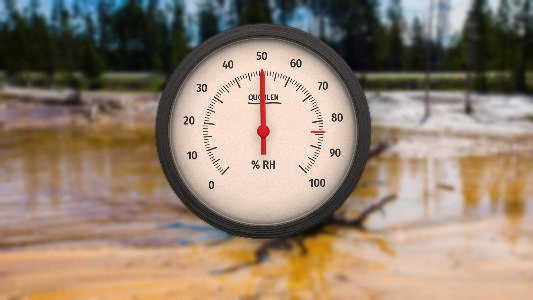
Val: 50,%
